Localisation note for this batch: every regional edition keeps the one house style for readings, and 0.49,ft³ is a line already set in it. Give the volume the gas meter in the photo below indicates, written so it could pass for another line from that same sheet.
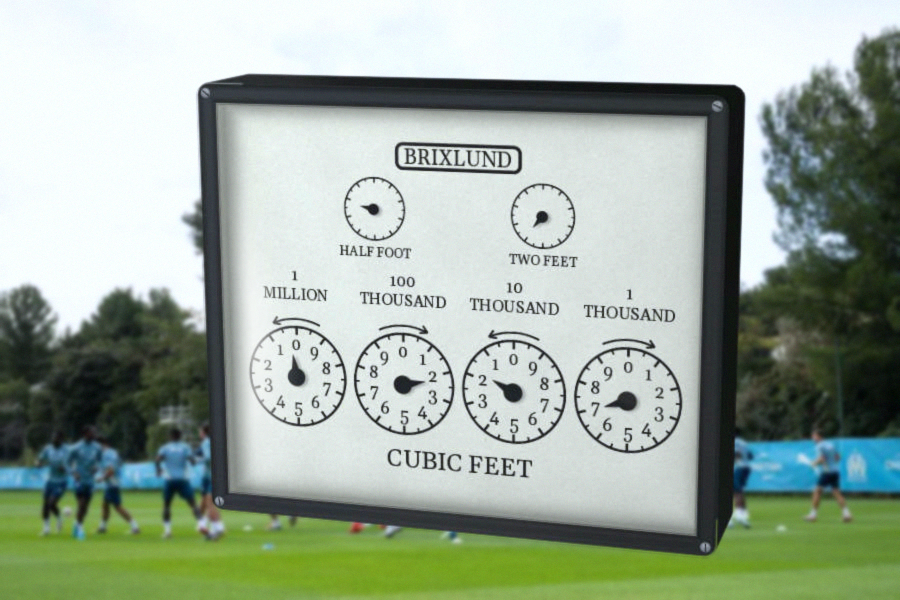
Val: 21700,ft³
